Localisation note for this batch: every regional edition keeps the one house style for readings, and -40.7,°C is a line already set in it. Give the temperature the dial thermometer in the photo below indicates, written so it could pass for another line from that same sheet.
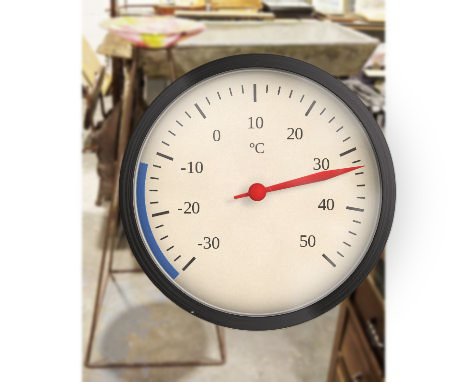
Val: 33,°C
